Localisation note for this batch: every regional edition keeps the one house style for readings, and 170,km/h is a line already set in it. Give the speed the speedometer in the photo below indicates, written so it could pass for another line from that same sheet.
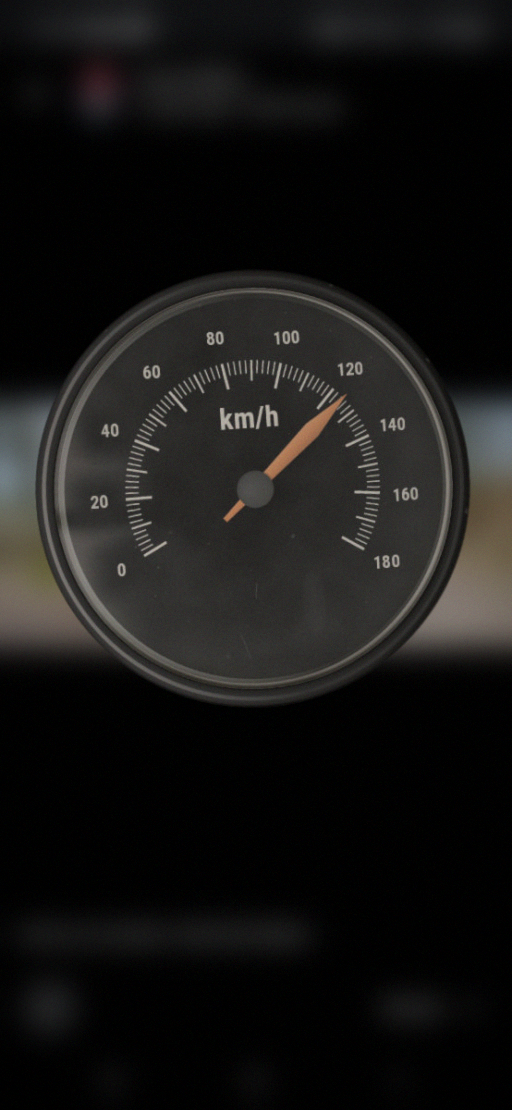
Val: 124,km/h
